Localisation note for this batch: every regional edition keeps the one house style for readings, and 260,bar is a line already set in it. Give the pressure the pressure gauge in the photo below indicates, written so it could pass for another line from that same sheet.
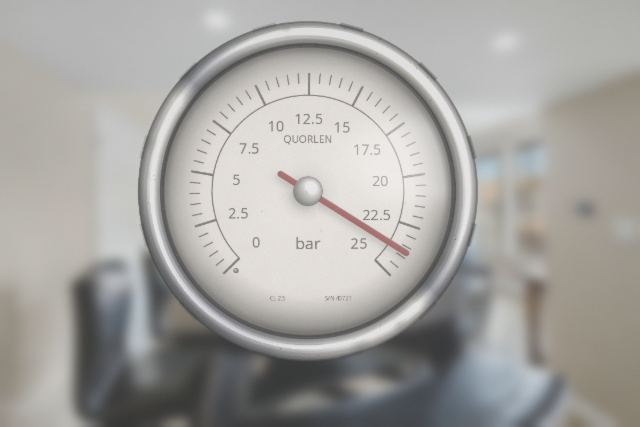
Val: 23.75,bar
